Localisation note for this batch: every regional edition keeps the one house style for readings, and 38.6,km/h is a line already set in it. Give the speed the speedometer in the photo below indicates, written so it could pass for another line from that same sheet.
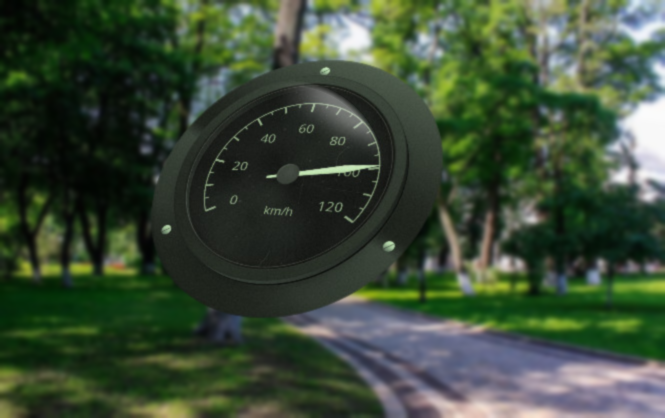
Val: 100,km/h
